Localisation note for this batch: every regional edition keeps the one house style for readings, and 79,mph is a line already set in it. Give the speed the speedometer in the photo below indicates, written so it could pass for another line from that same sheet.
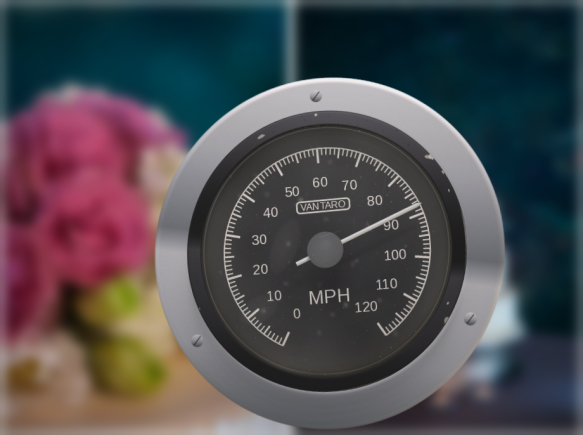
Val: 88,mph
